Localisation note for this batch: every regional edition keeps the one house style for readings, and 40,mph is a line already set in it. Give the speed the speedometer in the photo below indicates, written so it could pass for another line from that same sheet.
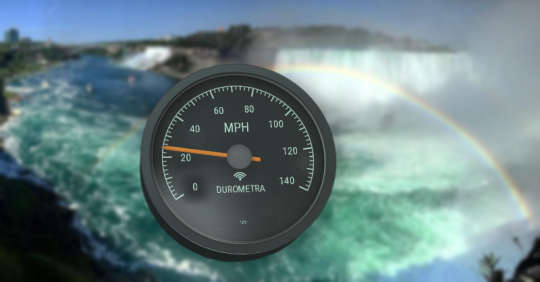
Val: 24,mph
